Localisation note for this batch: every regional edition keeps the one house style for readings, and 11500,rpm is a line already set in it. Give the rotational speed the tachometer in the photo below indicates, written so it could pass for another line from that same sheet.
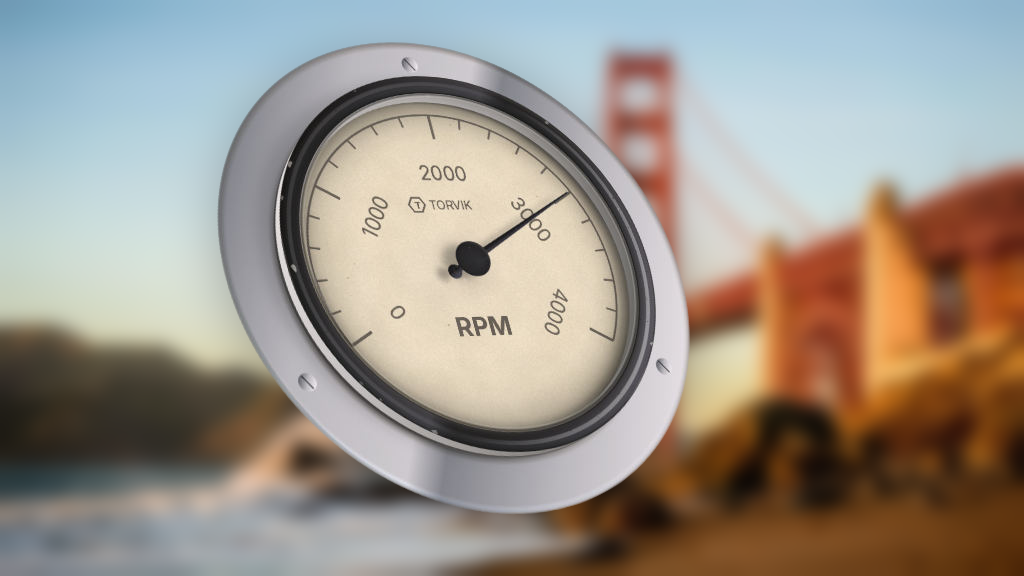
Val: 3000,rpm
